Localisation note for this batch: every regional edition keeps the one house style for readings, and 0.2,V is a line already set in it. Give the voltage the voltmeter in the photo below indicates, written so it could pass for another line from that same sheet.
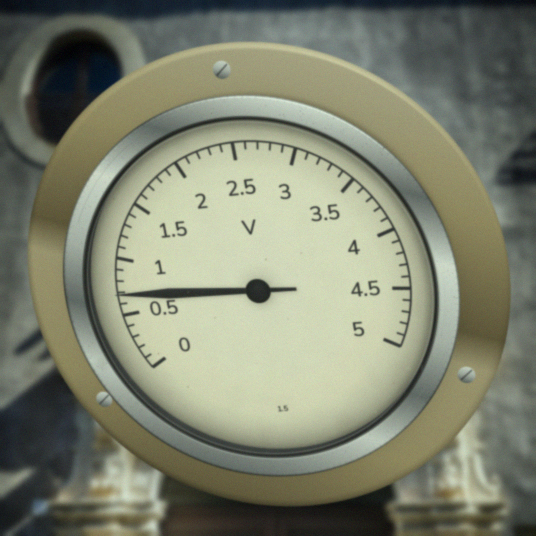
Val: 0.7,V
